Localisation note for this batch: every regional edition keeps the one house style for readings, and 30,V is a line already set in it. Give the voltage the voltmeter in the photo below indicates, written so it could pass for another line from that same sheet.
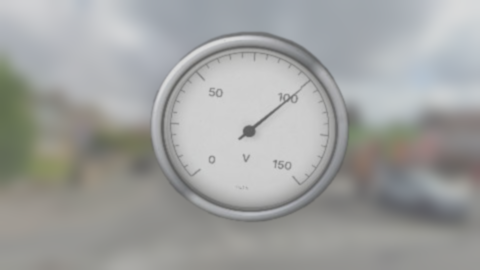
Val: 100,V
